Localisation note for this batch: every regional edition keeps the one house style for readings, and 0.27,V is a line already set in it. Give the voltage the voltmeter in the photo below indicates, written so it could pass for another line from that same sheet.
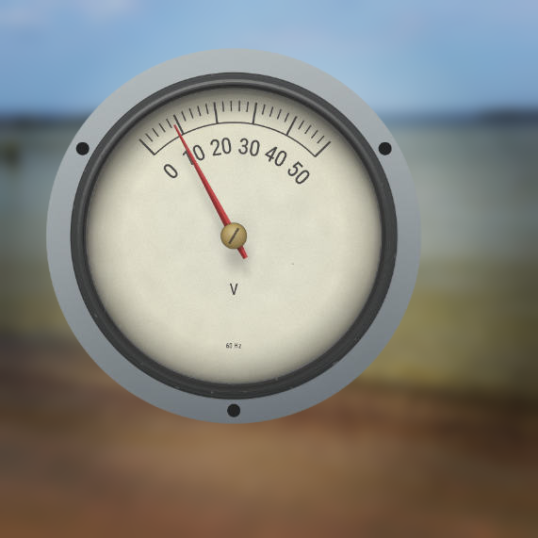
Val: 9,V
